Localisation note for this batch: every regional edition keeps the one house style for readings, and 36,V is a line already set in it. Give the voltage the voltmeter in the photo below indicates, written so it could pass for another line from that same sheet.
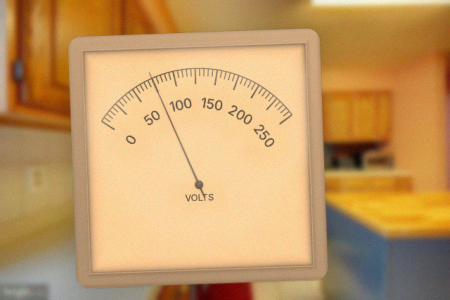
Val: 75,V
